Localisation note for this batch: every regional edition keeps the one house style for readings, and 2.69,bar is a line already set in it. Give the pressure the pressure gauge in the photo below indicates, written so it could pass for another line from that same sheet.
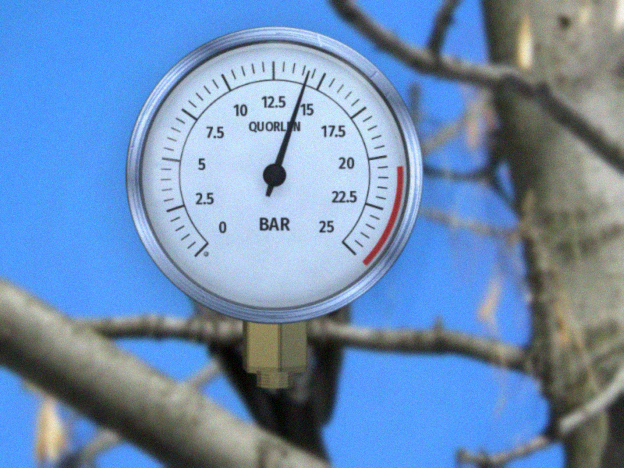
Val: 14.25,bar
